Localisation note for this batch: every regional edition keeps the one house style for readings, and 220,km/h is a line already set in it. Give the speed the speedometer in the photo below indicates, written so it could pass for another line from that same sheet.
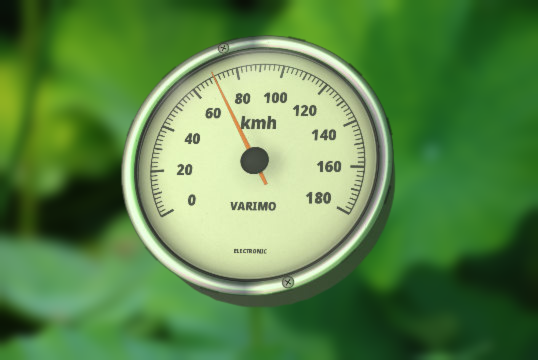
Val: 70,km/h
